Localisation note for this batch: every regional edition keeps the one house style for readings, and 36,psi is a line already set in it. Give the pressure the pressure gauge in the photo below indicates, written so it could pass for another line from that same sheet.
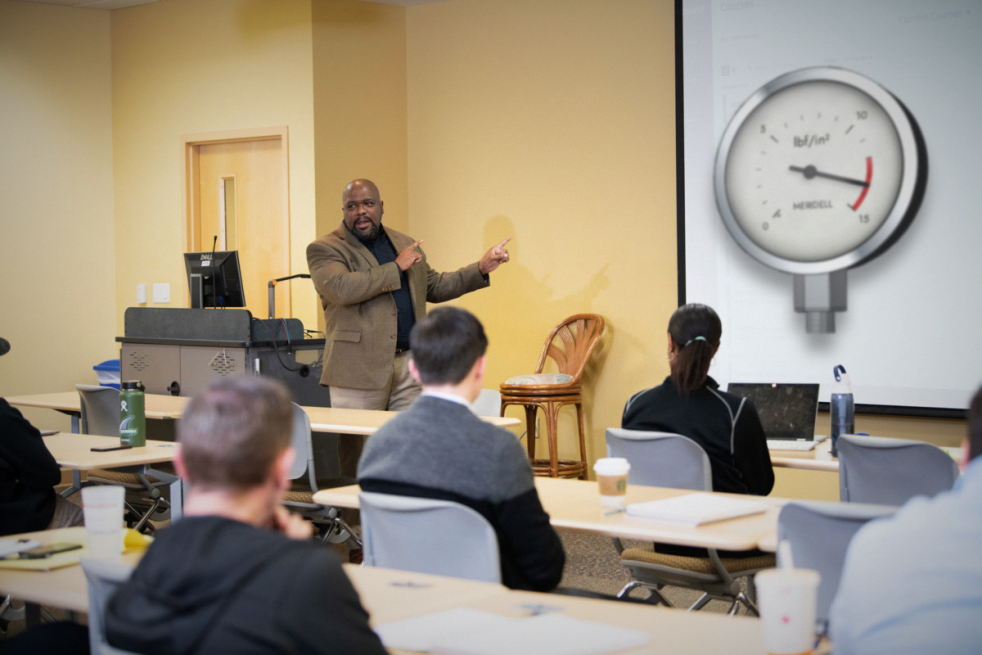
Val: 13.5,psi
